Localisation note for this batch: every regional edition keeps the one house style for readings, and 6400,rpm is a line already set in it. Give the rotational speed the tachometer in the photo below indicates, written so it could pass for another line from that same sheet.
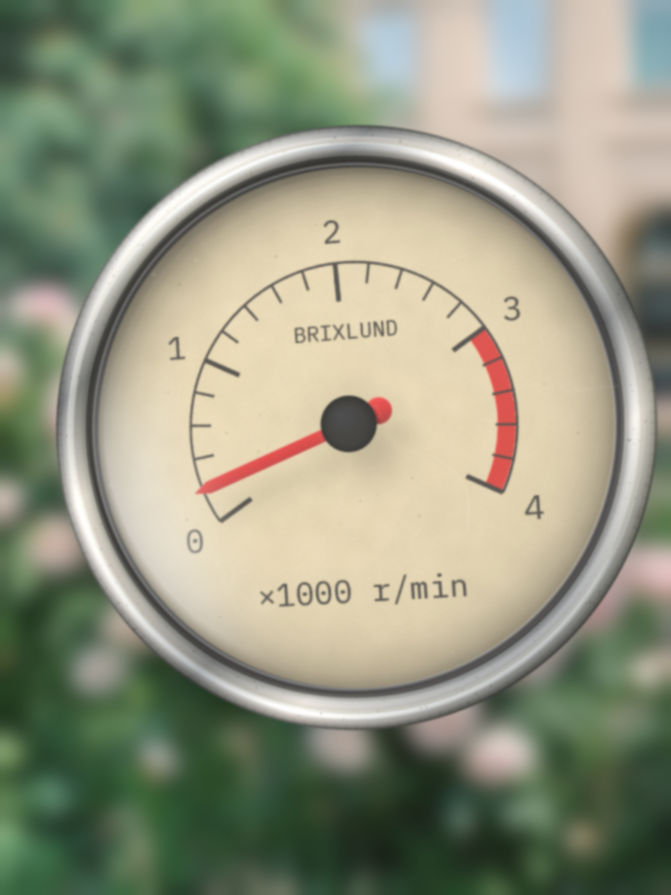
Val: 200,rpm
